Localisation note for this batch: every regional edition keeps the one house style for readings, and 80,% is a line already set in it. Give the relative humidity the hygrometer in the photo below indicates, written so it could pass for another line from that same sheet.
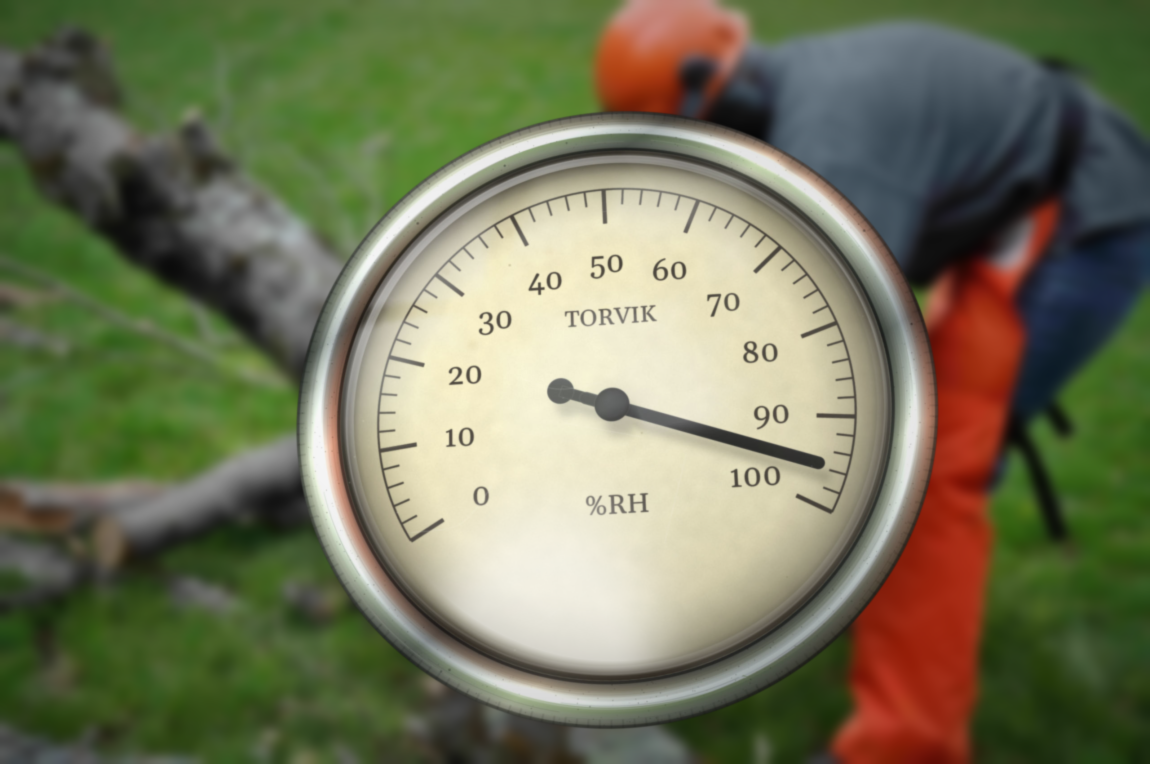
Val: 96,%
